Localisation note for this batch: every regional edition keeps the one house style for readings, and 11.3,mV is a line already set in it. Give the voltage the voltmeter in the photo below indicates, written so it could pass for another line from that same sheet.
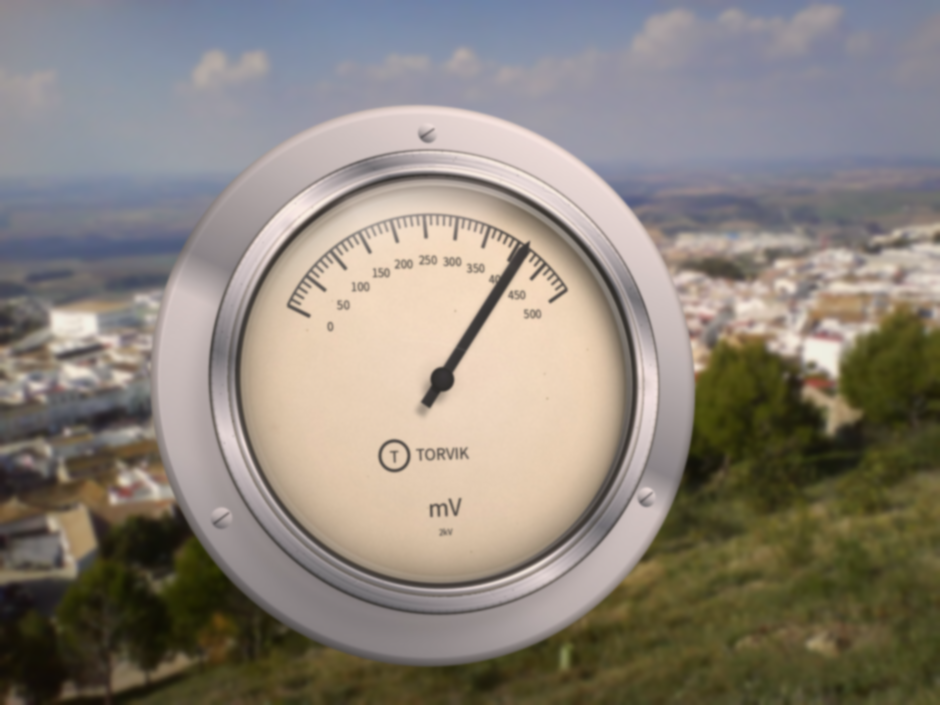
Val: 410,mV
